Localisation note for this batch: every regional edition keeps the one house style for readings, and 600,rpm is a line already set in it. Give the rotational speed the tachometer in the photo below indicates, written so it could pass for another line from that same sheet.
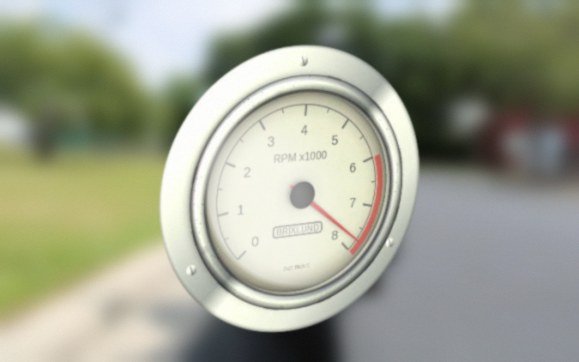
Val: 7750,rpm
